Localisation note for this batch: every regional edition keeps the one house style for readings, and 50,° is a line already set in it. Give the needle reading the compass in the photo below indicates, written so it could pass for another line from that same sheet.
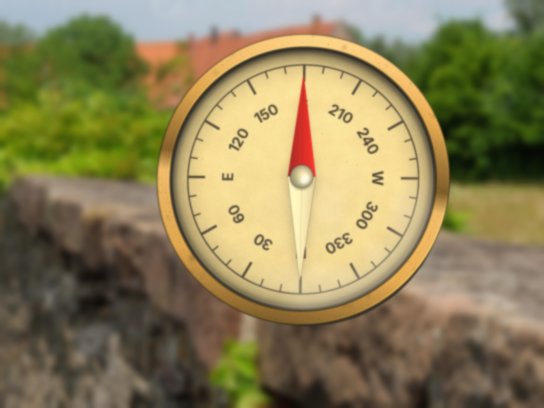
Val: 180,°
